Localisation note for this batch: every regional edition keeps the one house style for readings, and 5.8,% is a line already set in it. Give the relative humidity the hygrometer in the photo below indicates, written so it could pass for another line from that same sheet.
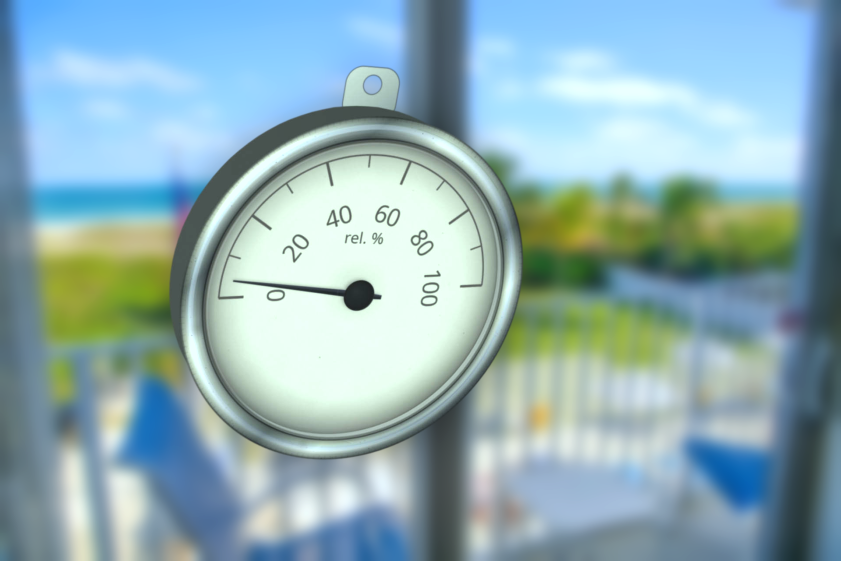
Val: 5,%
